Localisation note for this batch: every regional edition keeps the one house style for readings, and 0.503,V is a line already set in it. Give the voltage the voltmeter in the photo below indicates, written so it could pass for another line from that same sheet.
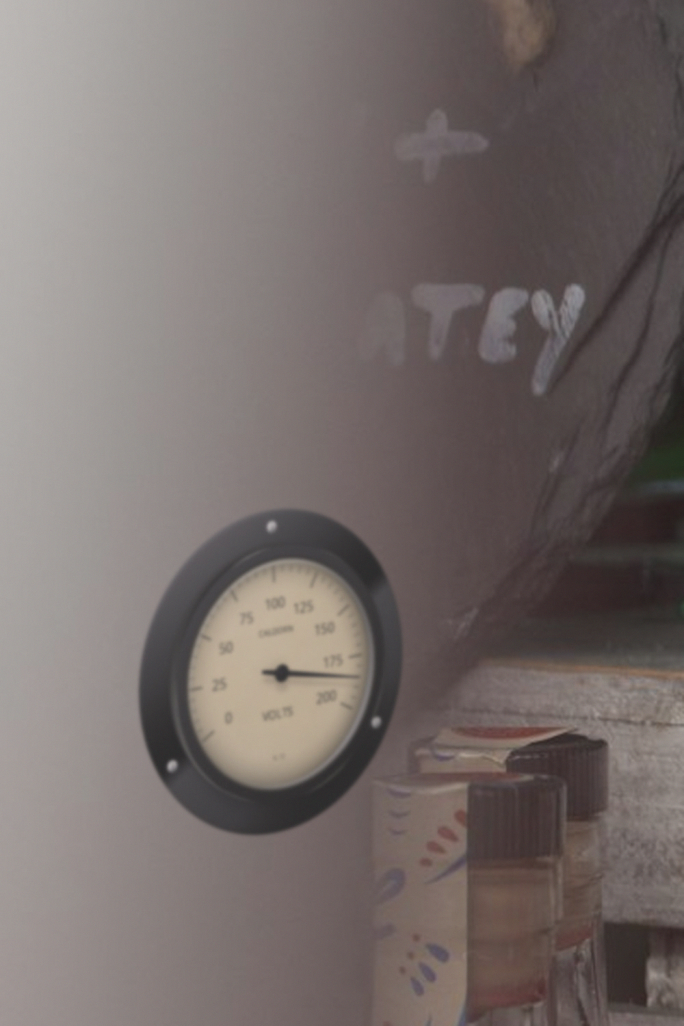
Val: 185,V
